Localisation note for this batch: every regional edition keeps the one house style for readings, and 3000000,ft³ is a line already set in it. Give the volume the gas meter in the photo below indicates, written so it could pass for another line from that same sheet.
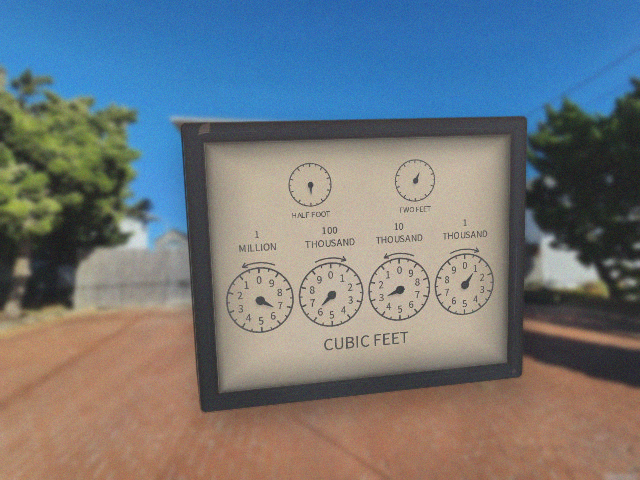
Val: 663100,ft³
